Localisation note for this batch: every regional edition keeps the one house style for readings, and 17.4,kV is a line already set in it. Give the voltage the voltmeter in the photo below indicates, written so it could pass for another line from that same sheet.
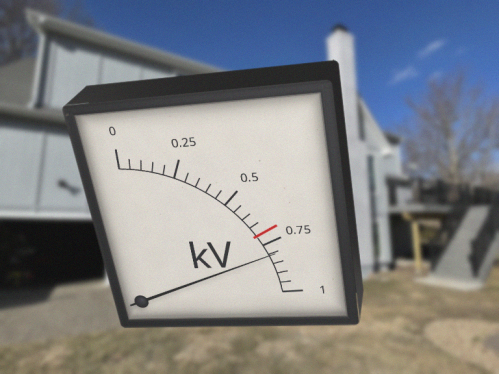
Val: 0.8,kV
